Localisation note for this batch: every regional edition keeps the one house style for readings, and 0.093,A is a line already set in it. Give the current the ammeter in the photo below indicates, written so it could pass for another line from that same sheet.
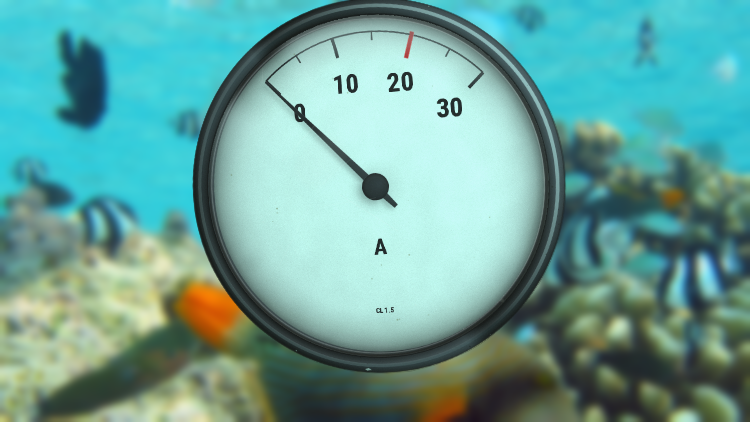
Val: 0,A
